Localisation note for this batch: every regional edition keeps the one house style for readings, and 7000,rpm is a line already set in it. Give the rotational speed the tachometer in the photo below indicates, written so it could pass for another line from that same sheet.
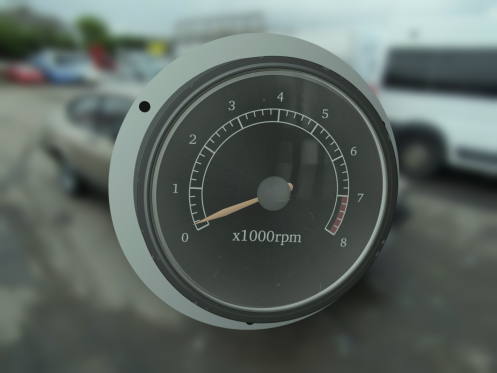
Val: 200,rpm
